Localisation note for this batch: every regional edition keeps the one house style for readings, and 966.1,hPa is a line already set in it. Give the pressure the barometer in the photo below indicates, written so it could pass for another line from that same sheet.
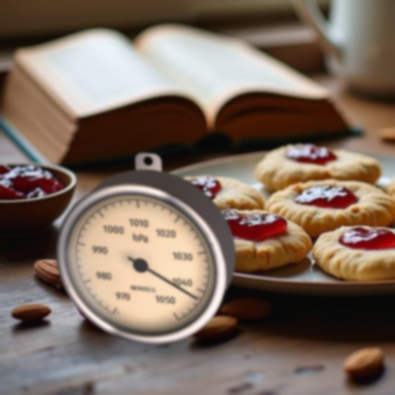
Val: 1042,hPa
